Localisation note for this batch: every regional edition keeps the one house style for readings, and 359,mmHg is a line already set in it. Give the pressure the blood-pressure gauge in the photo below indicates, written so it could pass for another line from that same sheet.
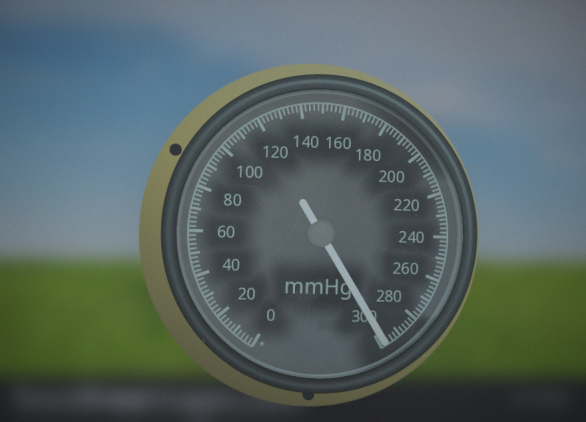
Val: 298,mmHg
